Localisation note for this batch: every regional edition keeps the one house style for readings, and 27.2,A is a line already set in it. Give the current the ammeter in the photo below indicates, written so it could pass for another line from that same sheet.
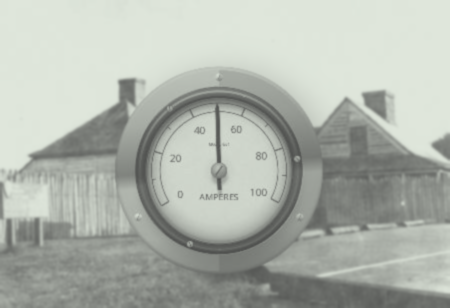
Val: 50,A
